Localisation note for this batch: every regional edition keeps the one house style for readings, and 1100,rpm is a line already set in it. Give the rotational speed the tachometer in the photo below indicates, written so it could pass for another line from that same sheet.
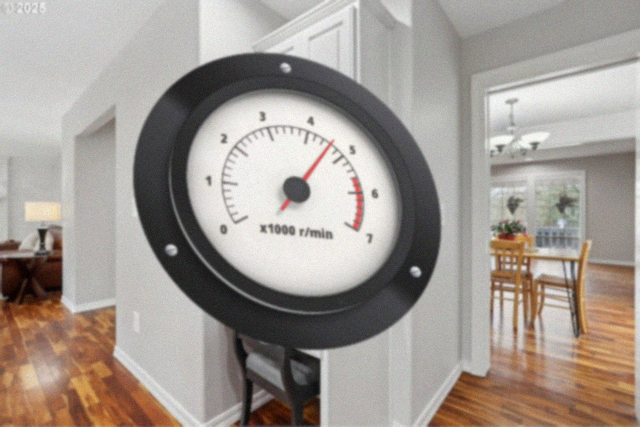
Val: 4600,rpm
